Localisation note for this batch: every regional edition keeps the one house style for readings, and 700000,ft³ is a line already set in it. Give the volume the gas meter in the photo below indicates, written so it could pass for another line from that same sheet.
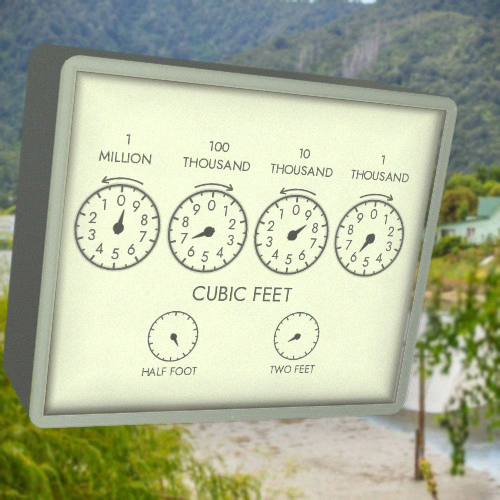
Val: 968600,ft³
